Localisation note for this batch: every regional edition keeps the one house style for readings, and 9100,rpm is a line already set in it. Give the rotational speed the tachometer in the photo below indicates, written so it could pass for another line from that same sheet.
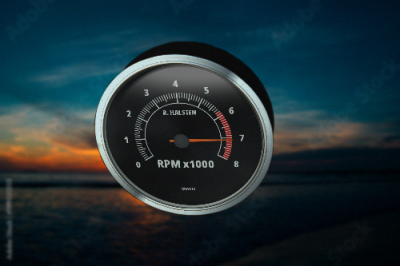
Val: 7000,rpm
